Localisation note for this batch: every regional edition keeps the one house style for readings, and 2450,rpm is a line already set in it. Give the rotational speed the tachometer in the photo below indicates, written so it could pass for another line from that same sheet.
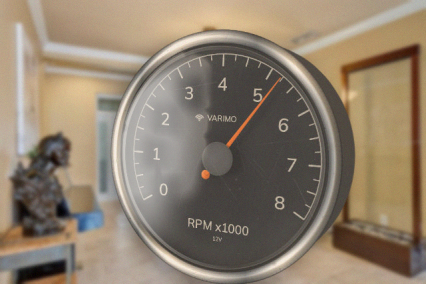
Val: 5250,rpm
